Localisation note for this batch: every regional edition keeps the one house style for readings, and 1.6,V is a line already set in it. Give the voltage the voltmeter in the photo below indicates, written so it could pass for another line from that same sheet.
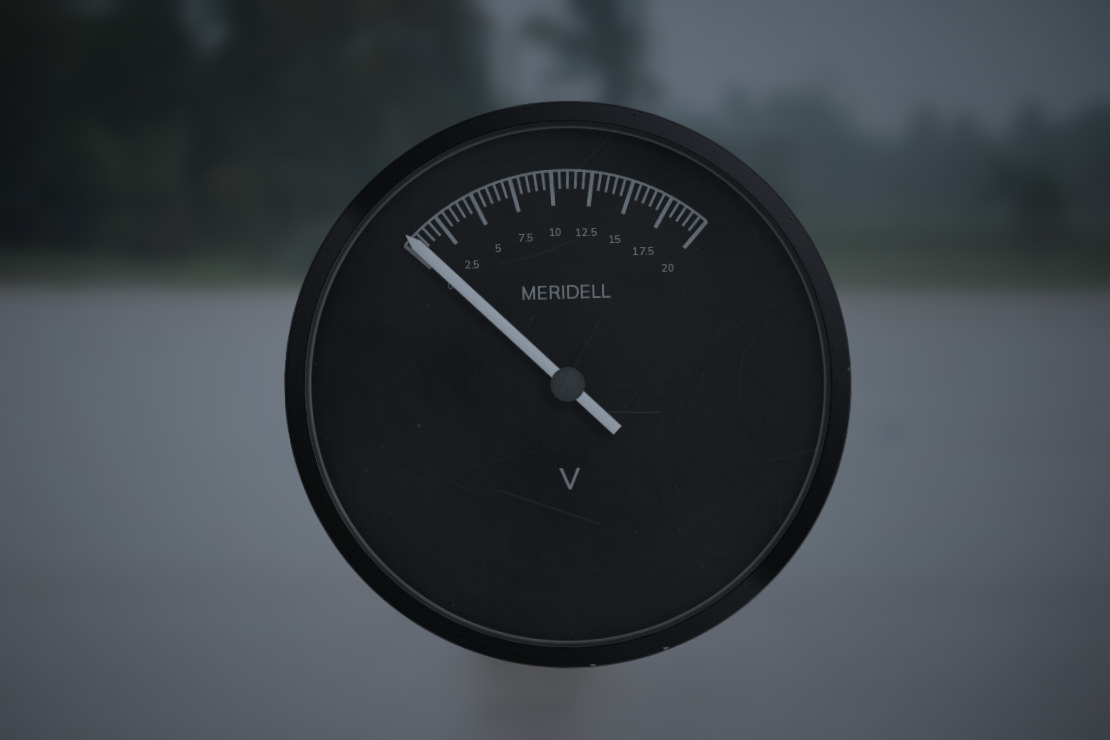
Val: 0.5,V
